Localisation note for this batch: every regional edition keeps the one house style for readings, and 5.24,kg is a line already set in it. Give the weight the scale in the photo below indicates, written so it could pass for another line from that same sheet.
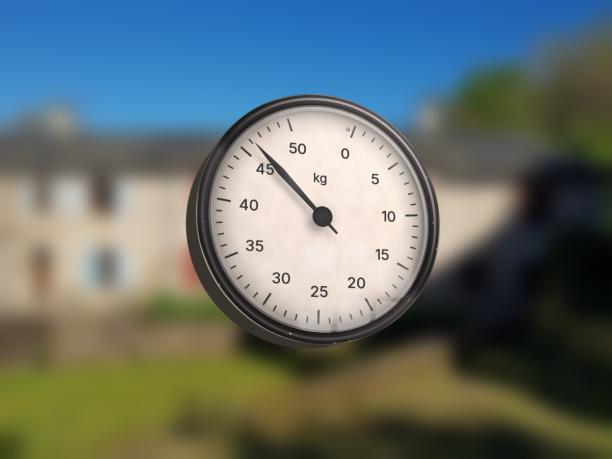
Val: 46,kg
